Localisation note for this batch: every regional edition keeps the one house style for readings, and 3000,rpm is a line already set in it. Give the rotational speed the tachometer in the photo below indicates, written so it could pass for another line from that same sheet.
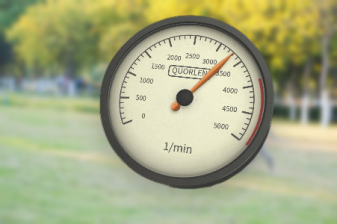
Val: 3300,rpm
